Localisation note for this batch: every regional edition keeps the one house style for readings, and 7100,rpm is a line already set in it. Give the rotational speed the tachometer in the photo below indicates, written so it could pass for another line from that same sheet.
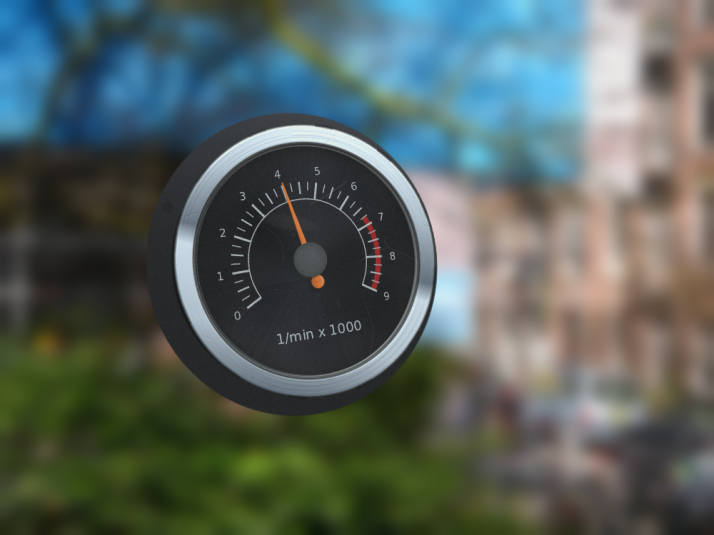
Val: 4000,rpm
